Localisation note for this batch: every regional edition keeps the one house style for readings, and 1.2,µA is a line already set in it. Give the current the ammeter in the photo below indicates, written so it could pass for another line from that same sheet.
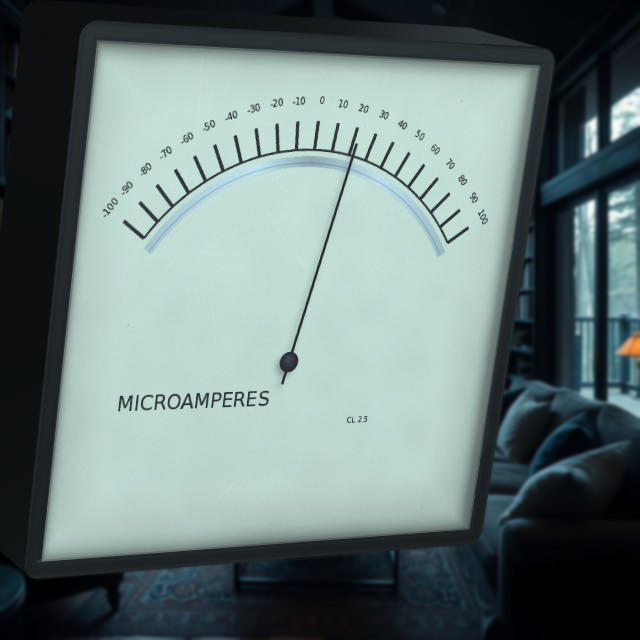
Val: 20,µA
